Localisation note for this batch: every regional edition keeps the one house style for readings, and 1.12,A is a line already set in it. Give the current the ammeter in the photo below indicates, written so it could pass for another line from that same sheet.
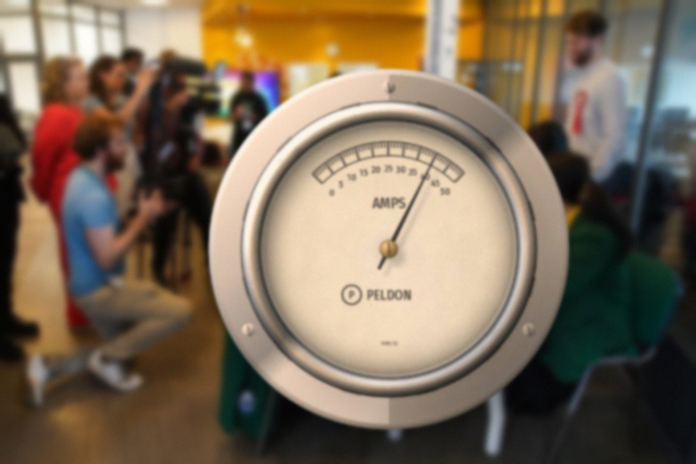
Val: 40,A
